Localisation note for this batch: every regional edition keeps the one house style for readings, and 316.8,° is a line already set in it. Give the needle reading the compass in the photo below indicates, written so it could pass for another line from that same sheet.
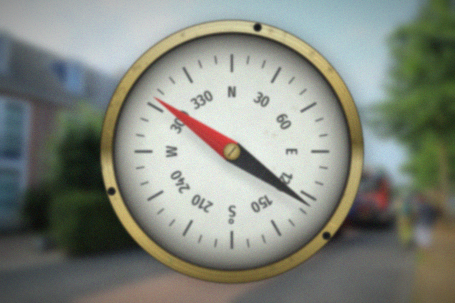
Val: 305,°
